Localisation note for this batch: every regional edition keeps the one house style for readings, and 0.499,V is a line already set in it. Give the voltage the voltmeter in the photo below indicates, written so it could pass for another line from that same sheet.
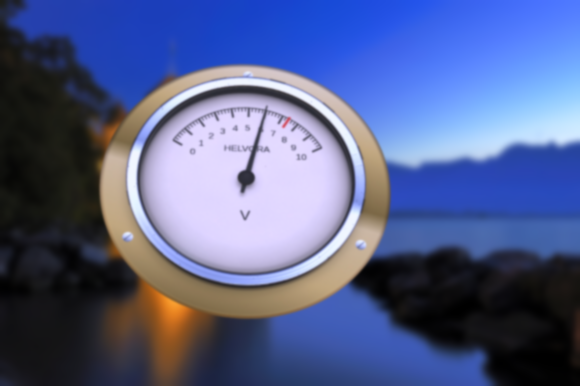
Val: 6,V
